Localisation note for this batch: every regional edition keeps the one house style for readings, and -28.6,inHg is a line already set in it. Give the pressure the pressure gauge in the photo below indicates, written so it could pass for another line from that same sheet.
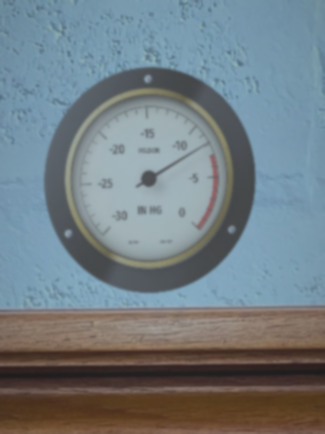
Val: -8,inHg
